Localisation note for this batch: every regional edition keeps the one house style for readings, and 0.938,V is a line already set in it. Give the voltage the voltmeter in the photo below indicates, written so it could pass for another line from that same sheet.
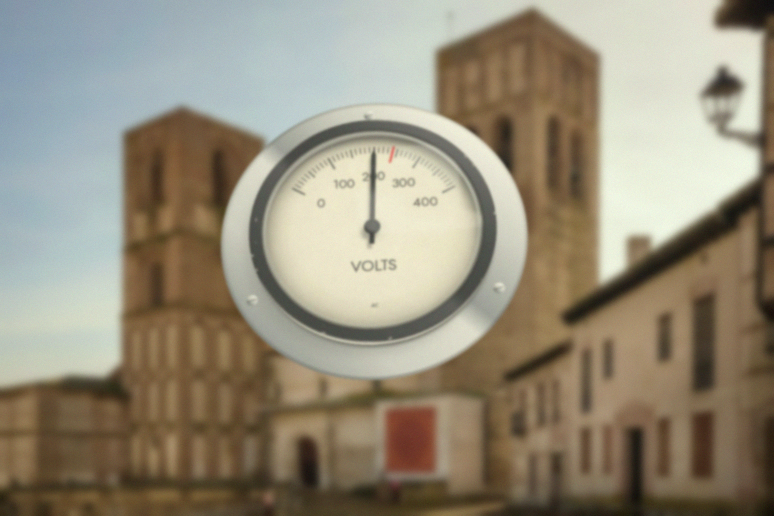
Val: 200,V
